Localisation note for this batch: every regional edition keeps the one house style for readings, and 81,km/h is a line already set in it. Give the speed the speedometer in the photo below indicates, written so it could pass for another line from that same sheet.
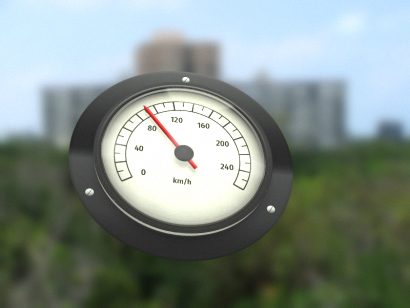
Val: 90,km/h
